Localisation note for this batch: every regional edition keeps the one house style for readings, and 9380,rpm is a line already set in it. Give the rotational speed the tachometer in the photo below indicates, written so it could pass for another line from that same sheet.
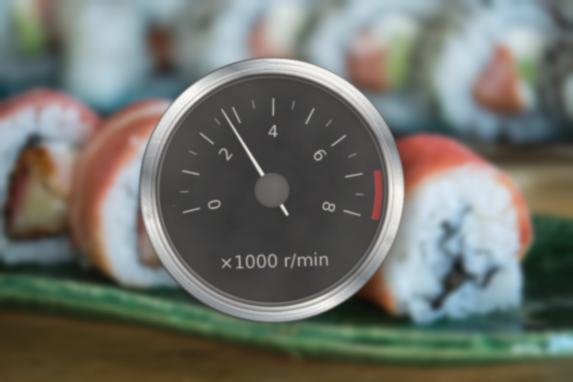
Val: 2750,rpm
